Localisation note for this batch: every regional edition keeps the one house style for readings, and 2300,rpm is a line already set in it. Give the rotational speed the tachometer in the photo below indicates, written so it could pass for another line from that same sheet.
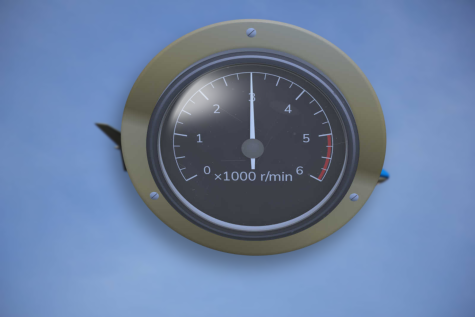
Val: 3000,rpm
